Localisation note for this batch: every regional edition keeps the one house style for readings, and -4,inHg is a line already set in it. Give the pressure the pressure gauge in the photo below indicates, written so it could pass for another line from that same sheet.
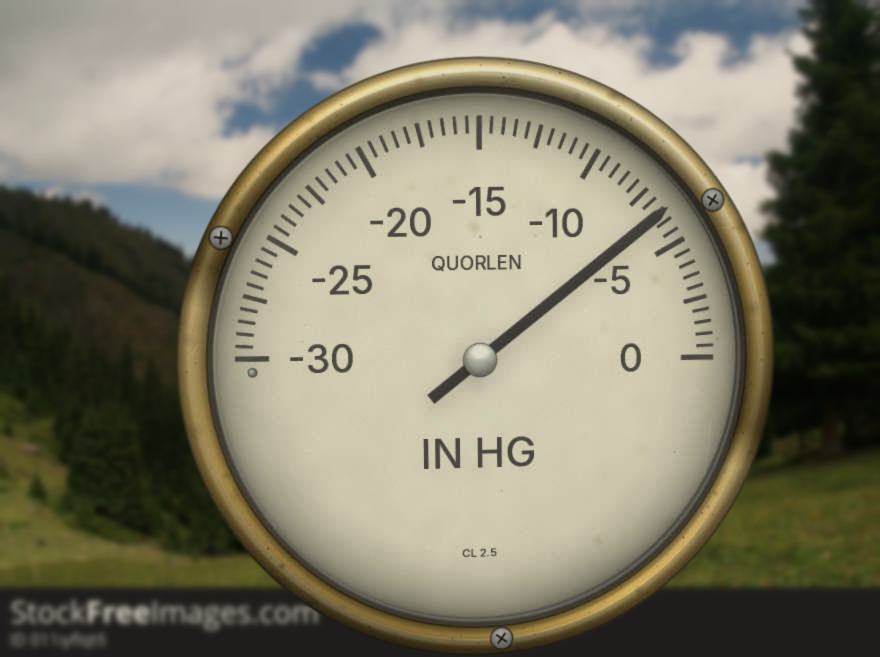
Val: -6.5,inHg
